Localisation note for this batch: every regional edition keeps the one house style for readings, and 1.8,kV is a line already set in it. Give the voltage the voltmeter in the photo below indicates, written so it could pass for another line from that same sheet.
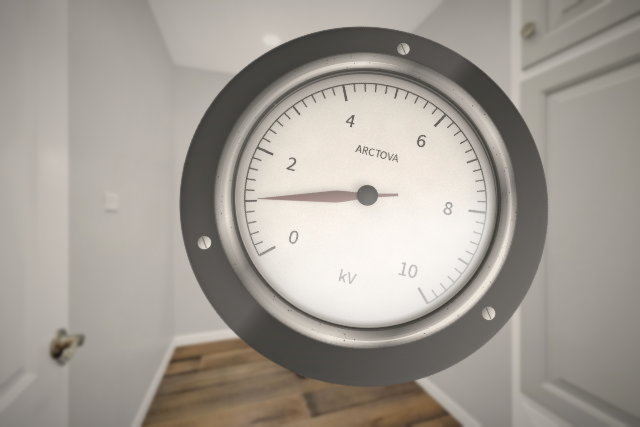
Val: 1,kV
